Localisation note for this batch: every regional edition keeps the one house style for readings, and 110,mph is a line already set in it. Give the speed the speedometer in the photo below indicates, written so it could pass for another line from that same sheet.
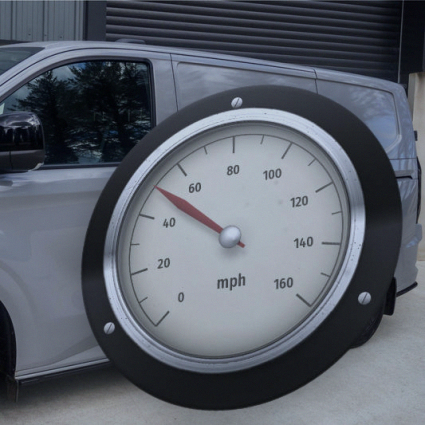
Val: 50,mph
